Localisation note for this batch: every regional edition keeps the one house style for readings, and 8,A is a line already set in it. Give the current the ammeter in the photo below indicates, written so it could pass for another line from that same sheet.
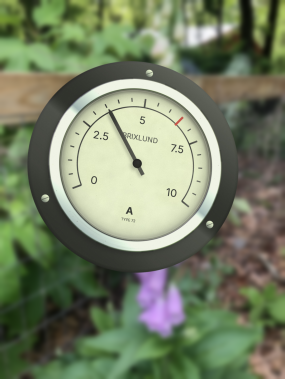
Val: 3.5,A
